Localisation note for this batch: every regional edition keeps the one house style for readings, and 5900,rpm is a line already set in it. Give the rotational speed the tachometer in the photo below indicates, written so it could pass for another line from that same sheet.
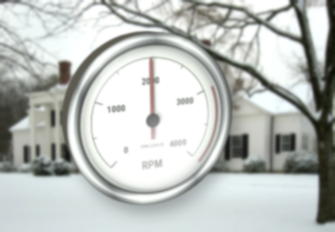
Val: 2000,rpm
